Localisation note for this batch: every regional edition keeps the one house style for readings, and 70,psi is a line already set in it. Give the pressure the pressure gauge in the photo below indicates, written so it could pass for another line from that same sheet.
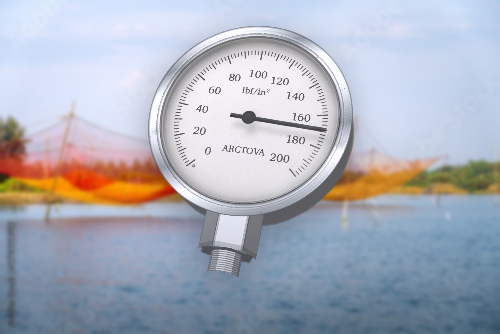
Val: 170,psi
